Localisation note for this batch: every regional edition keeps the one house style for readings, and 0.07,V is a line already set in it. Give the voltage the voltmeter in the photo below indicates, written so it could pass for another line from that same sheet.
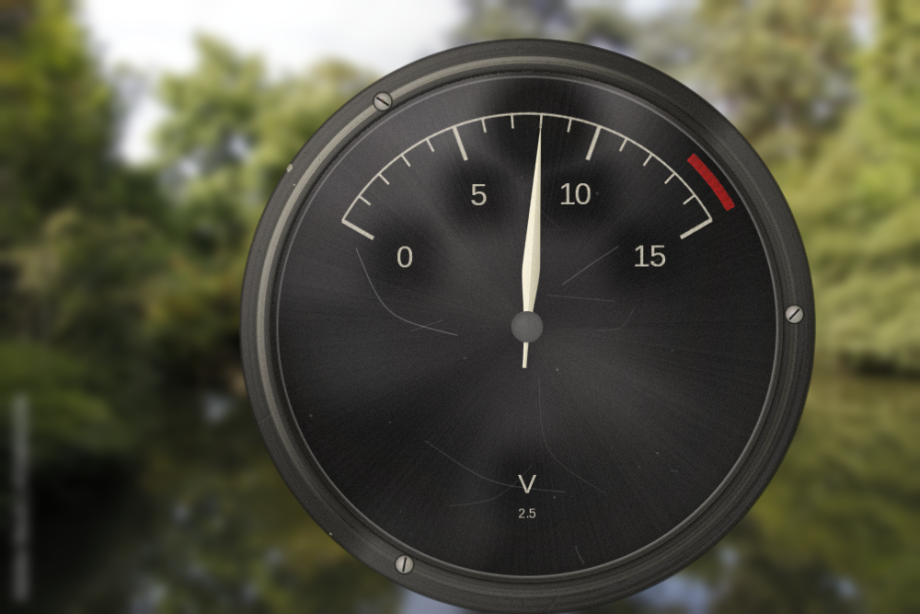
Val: 8,V
